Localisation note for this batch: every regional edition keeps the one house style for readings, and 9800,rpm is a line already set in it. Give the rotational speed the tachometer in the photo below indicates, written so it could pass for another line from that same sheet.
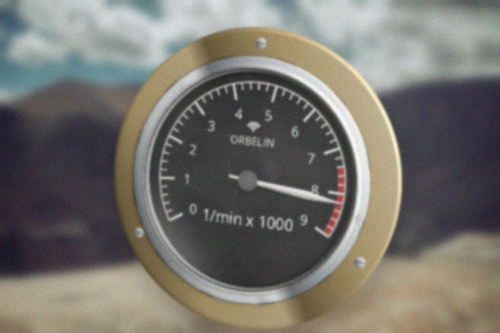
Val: 8200,rpm
